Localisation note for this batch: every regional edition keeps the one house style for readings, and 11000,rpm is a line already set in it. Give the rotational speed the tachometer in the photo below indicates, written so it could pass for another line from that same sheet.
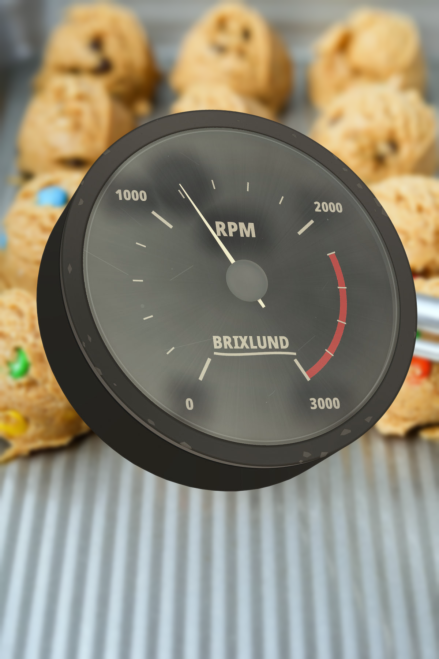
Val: 1200,rpm
